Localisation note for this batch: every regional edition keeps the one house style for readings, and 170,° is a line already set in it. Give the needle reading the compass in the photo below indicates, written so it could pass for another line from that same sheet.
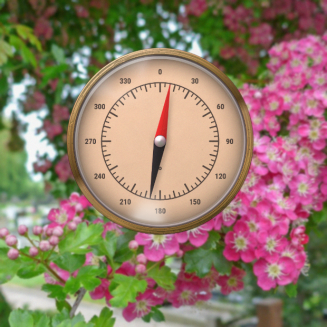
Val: 10,°
